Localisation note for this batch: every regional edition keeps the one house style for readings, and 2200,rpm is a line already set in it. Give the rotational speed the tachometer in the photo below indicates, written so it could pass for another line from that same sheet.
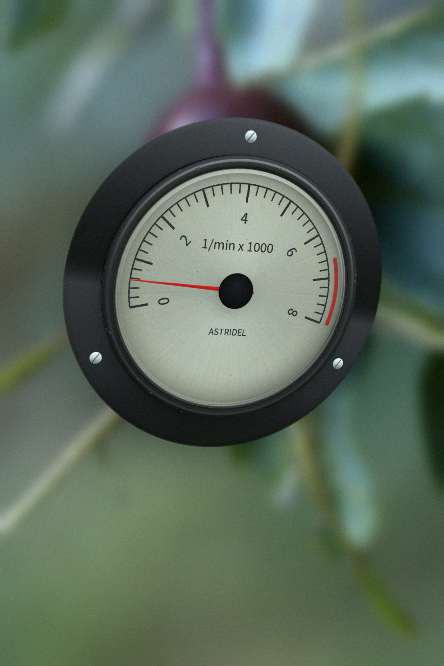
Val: 600,rpm
